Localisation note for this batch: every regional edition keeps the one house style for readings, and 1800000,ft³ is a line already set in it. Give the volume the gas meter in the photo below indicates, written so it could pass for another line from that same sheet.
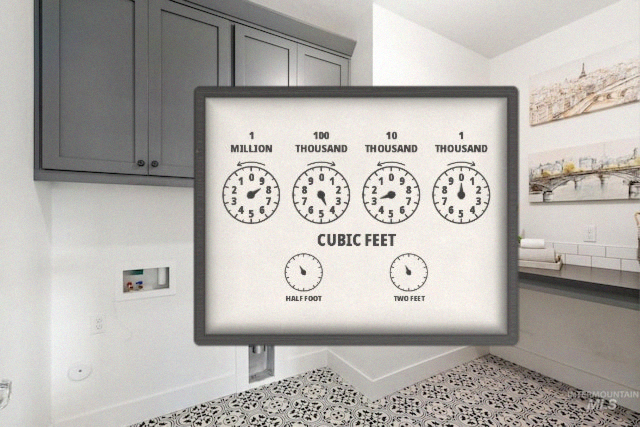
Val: 843000,ft³
